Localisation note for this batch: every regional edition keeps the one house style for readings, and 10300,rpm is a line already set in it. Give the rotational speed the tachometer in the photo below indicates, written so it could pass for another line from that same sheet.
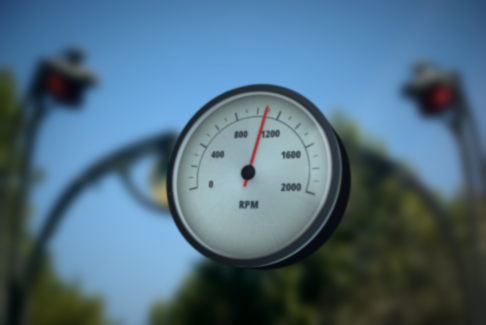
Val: 1100,rpm
